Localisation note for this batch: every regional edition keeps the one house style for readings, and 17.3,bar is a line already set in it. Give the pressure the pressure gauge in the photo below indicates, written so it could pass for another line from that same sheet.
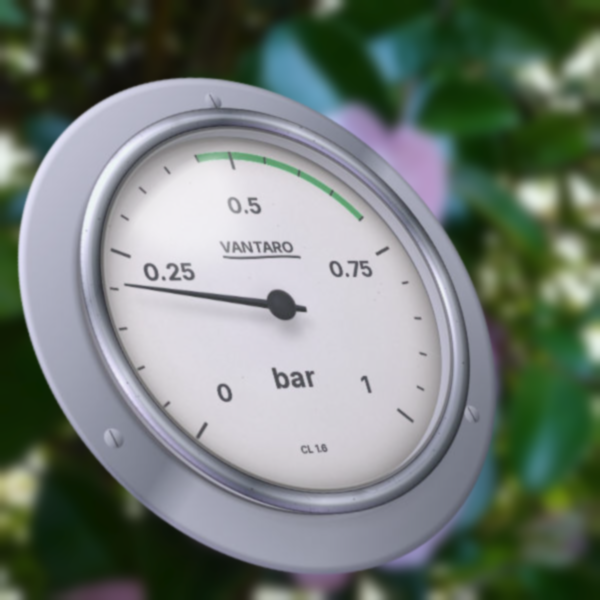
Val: 0.2,bar
